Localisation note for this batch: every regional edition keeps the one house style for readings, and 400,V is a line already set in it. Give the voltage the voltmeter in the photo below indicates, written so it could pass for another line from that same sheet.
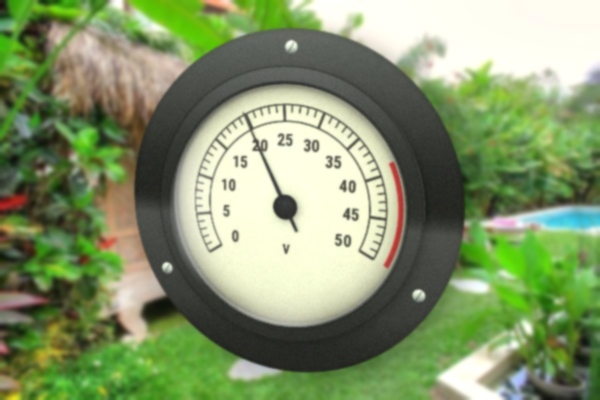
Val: 20,V
